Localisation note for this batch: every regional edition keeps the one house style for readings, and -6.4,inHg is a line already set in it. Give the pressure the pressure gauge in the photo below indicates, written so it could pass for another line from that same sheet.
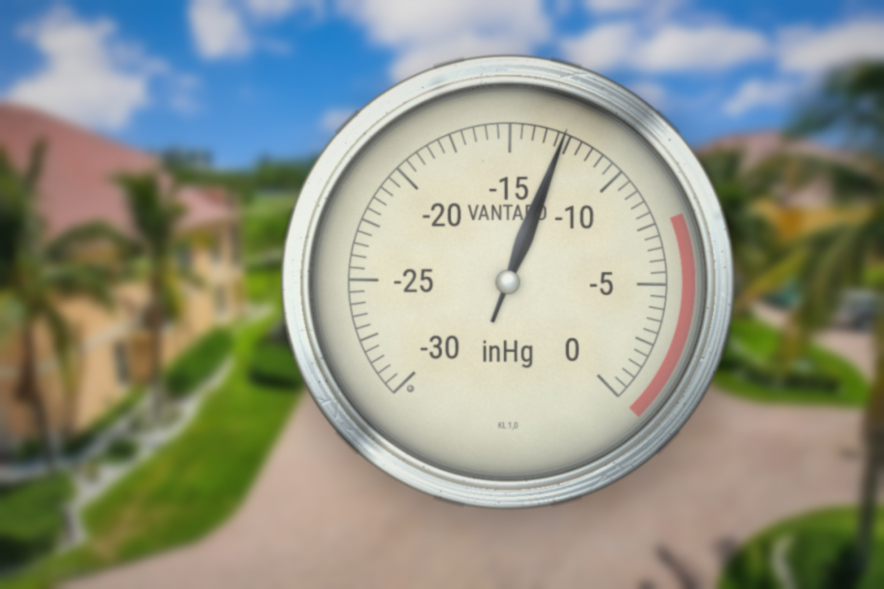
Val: -12.75,inHg
